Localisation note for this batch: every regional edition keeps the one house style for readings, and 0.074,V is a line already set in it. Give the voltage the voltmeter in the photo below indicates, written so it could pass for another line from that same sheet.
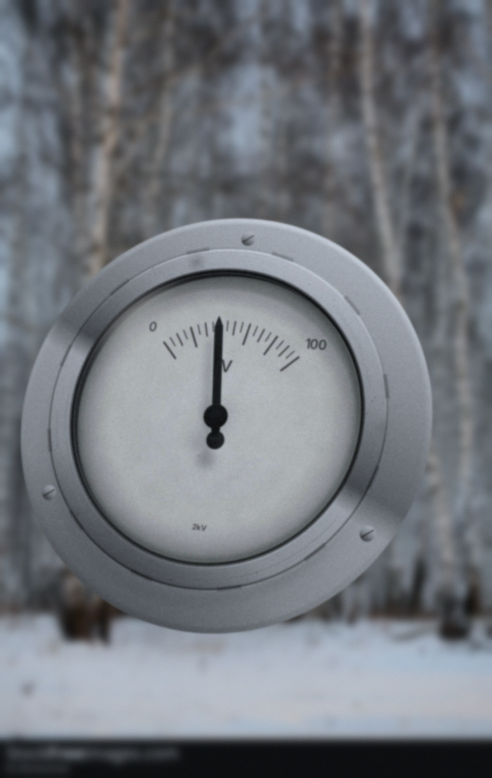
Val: 40,V
